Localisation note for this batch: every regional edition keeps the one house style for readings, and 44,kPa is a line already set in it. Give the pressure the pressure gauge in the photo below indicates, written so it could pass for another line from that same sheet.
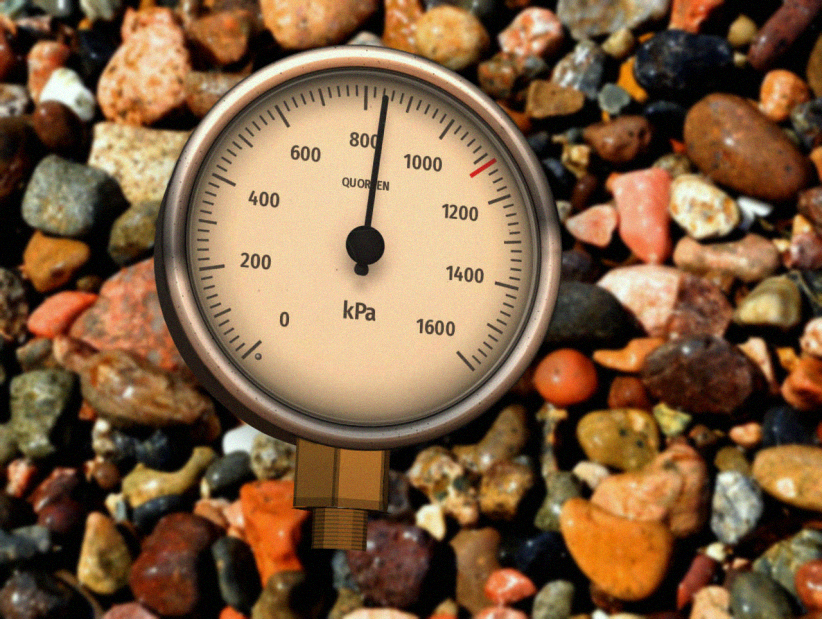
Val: 840,kPa
